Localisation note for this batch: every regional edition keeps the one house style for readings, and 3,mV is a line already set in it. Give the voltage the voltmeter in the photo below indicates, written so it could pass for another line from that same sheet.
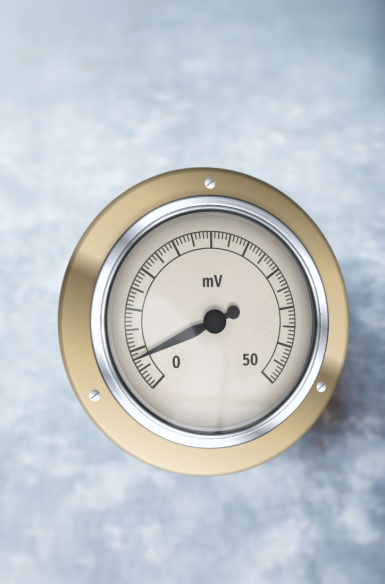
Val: 4,mV
